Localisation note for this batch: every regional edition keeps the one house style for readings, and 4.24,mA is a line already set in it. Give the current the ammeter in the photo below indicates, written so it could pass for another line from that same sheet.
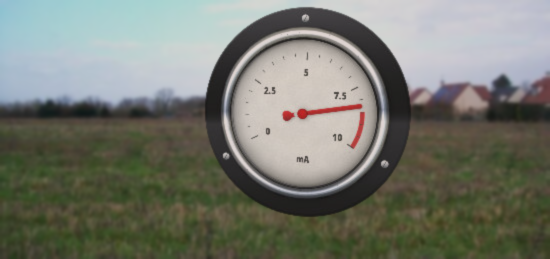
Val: 8.25,mA
